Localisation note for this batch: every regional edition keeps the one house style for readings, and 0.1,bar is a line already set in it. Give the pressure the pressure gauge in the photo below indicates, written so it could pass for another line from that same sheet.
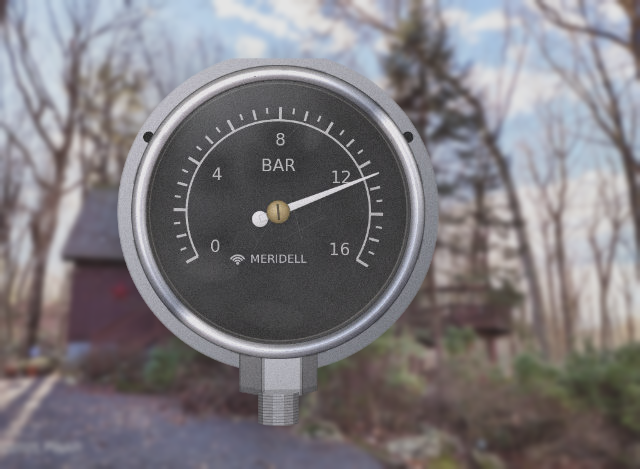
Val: 12.5,bar
